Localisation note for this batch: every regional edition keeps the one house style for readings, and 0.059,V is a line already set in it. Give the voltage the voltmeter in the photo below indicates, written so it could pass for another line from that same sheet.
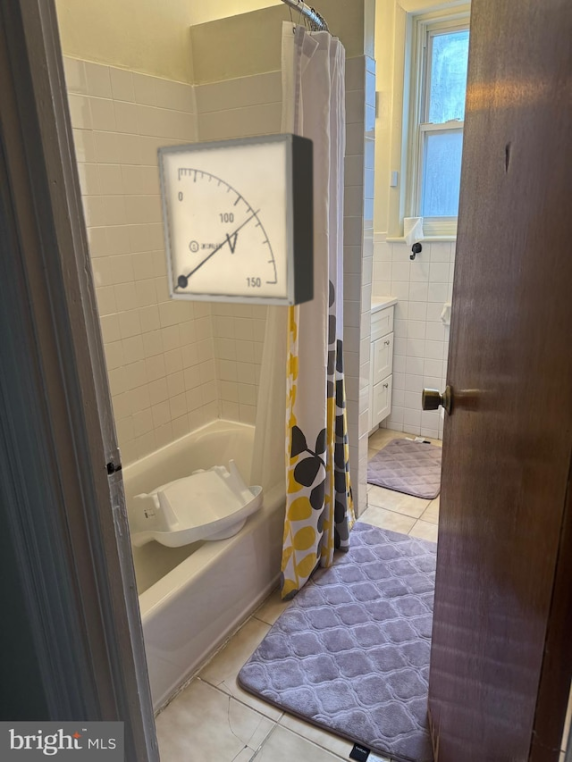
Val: 115,V
